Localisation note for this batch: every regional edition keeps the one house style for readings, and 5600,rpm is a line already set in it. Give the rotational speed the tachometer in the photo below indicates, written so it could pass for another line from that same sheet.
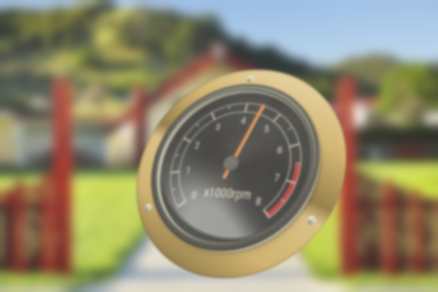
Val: 4500,rpm
